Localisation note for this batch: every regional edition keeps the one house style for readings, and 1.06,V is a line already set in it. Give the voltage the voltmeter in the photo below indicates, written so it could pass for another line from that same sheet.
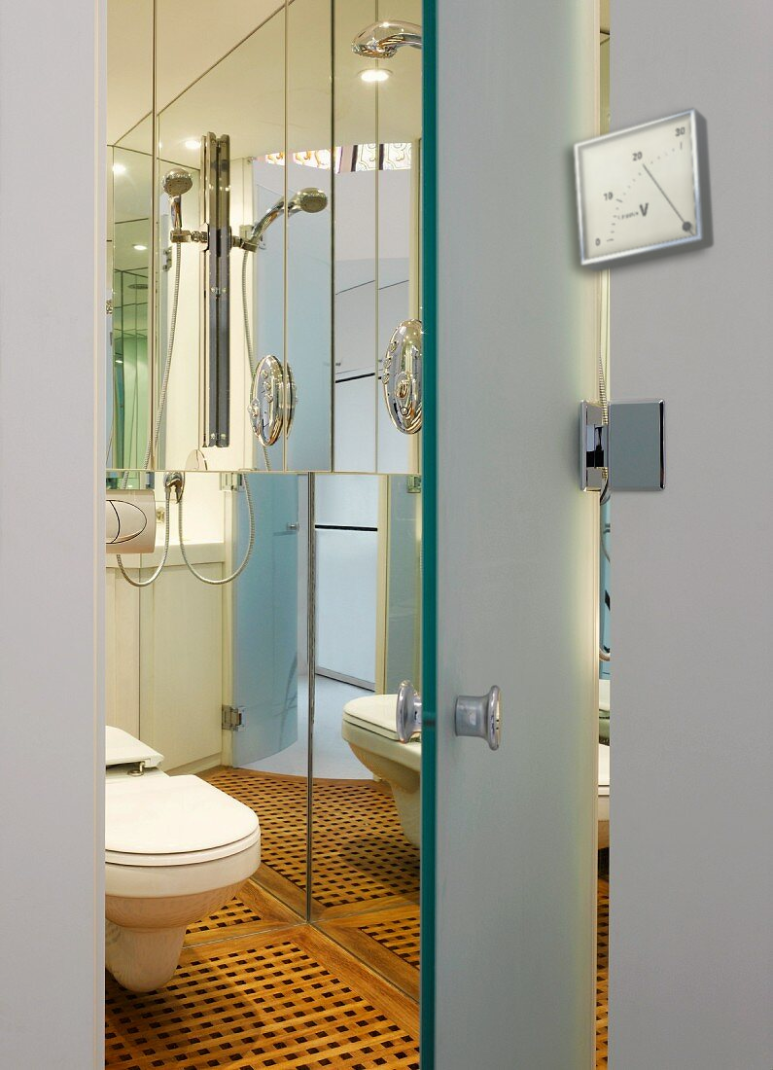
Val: 20,V
